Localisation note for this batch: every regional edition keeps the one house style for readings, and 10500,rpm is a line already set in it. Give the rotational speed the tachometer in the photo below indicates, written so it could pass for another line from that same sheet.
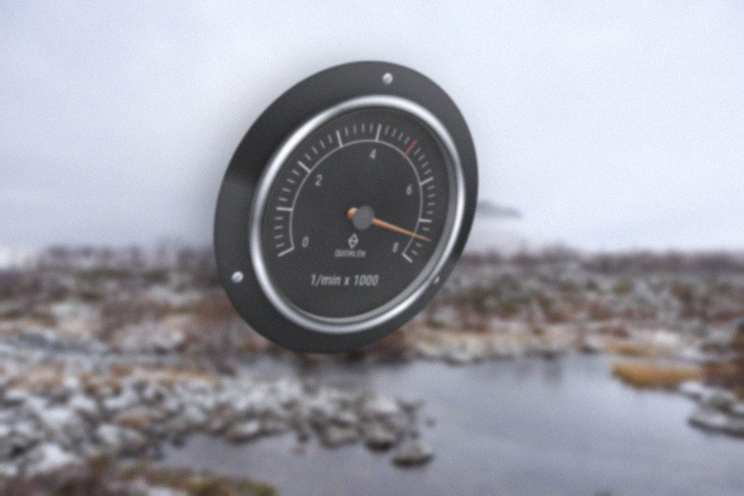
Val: 7400,rpm
